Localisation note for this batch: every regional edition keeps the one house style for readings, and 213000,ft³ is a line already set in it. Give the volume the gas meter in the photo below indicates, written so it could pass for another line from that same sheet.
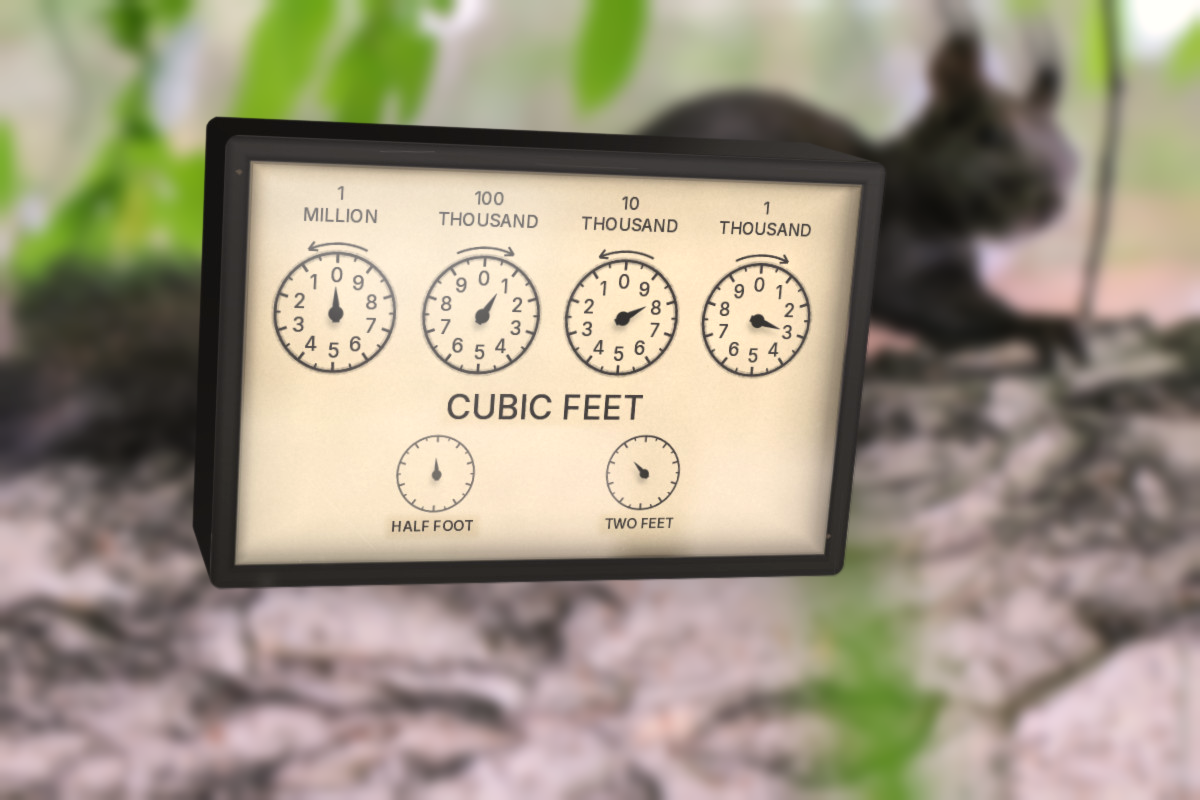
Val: 8300,ft³
